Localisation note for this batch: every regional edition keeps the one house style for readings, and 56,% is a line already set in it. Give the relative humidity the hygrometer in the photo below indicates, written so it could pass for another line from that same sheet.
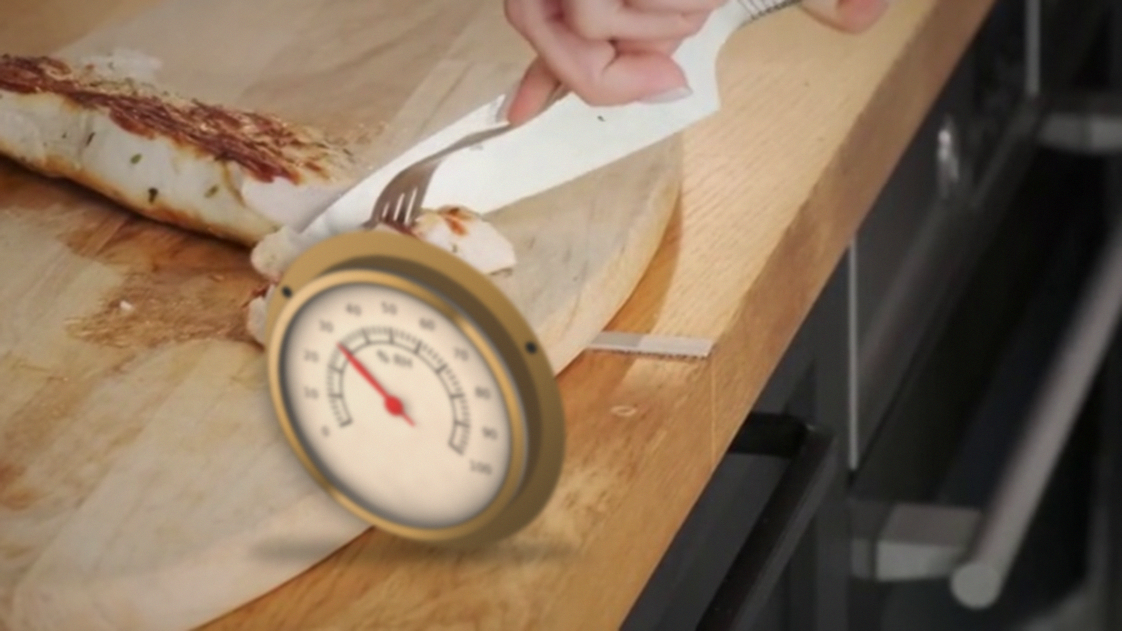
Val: 30,%
